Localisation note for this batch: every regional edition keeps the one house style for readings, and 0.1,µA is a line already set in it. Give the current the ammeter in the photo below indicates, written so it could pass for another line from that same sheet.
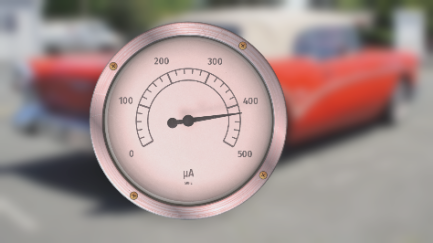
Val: 420,µA
